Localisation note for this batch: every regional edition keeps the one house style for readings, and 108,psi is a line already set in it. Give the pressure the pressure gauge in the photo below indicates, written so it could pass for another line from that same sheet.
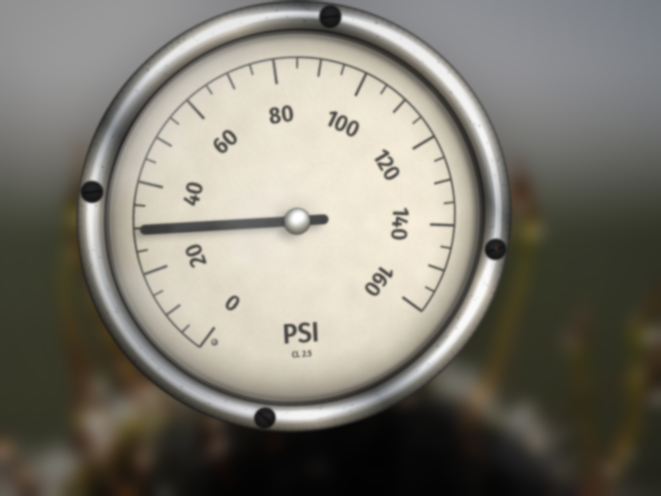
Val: 30,psi
